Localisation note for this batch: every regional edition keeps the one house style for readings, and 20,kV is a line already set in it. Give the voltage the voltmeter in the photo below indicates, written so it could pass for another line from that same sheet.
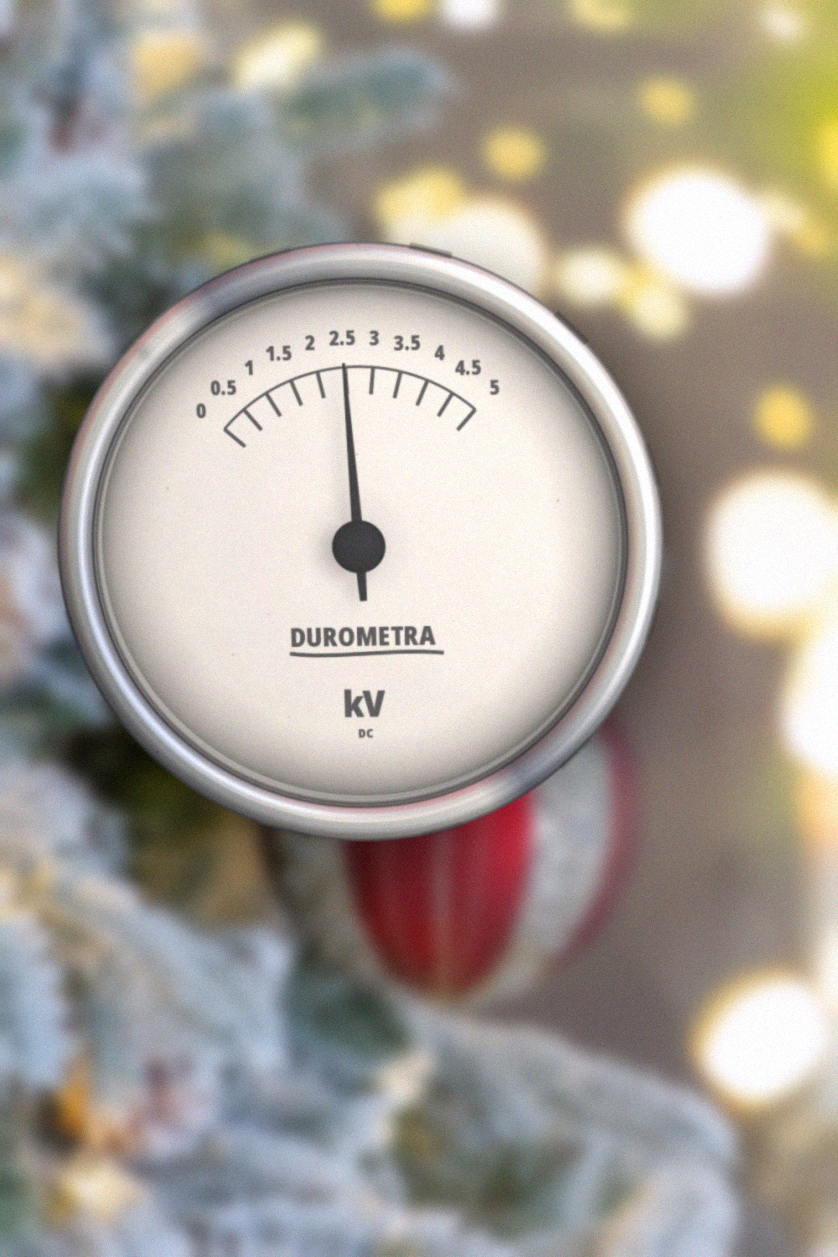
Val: 2.5,kV
